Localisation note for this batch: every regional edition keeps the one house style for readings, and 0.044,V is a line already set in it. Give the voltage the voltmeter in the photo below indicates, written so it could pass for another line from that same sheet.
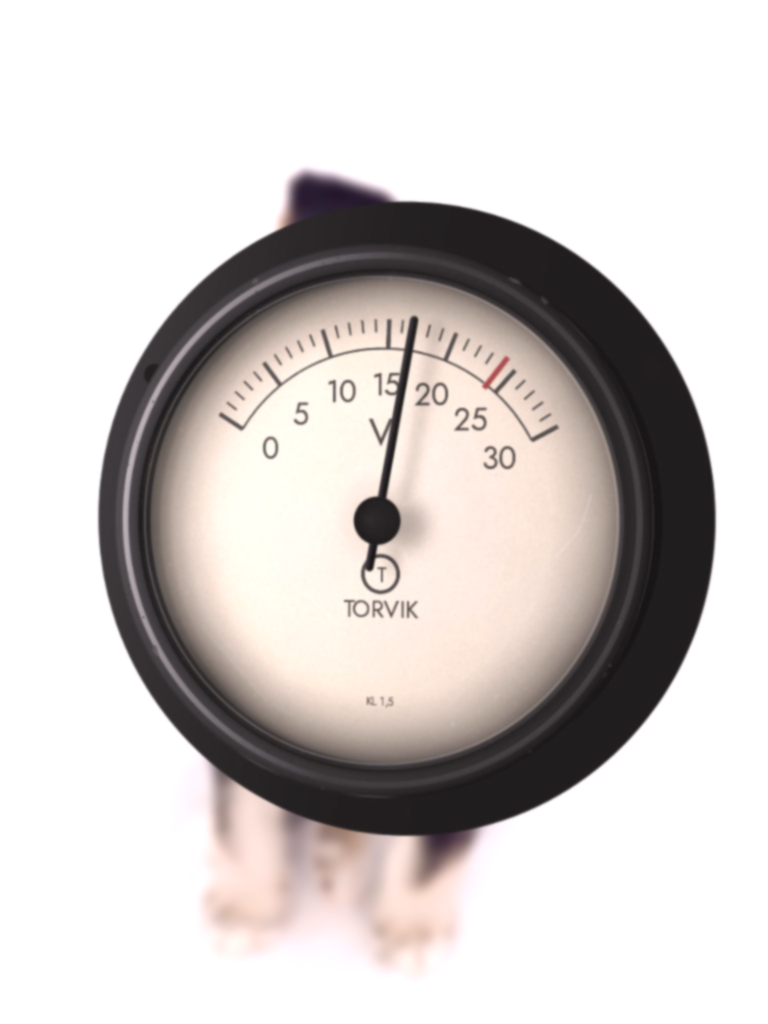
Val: 17,V
